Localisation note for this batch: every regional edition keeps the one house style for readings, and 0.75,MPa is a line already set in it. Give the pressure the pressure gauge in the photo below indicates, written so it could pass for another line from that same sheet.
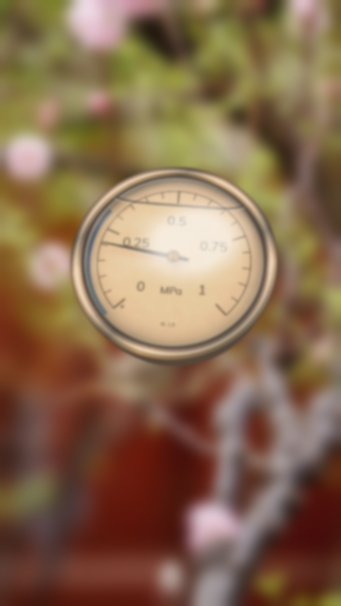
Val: 0.2,MPa
